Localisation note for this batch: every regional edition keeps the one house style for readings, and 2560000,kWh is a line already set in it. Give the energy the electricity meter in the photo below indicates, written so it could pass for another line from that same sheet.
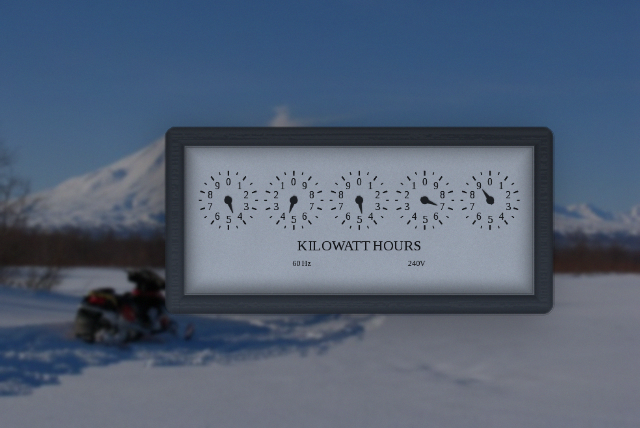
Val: 44469,kWh
